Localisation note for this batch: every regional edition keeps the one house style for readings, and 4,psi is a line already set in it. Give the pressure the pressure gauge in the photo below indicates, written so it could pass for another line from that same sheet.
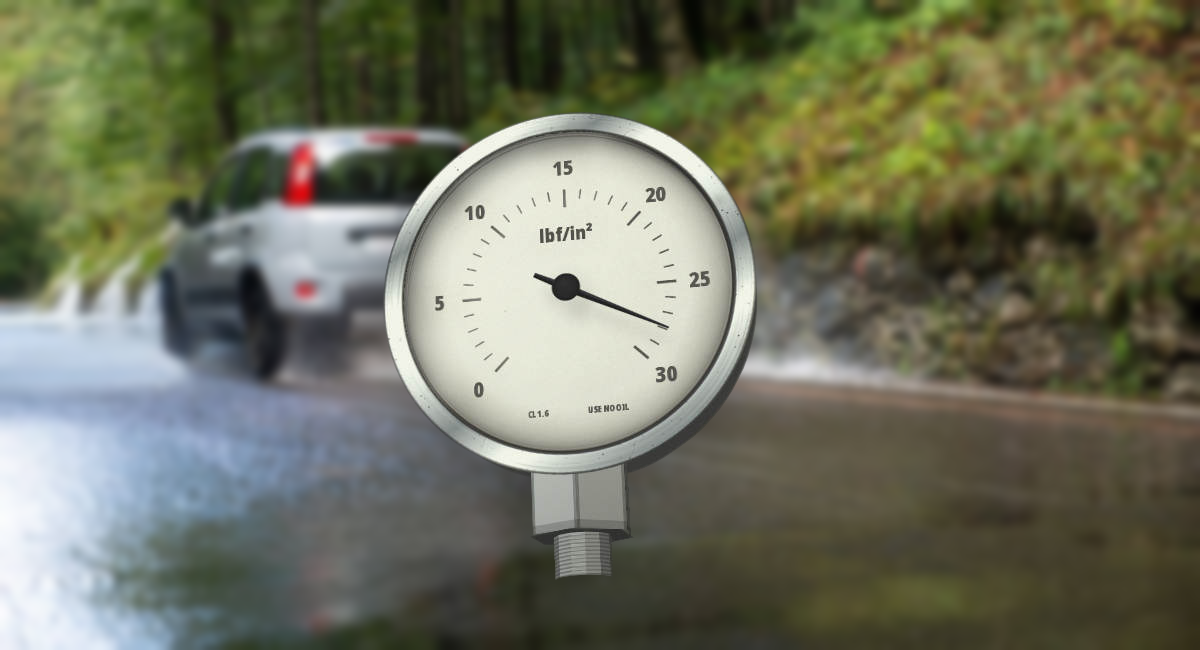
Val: 28,psi
